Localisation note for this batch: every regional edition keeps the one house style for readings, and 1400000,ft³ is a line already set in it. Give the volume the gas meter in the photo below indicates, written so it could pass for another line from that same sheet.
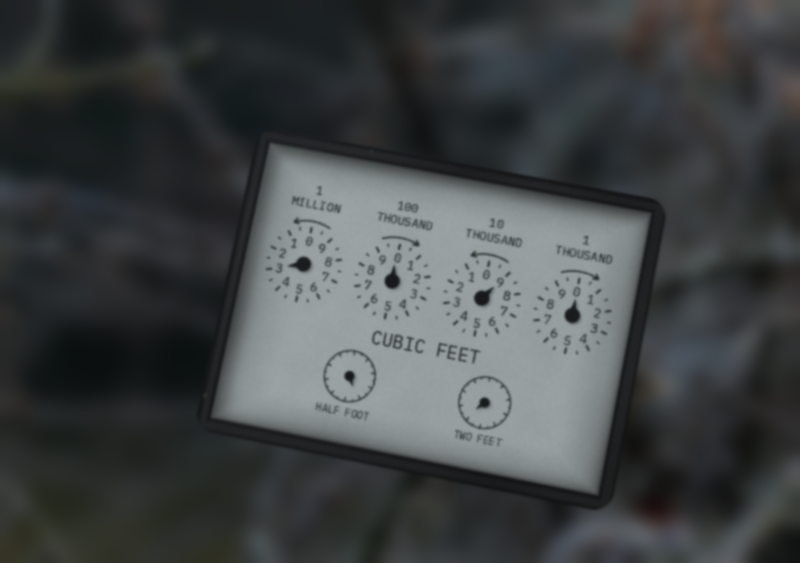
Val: 299000,ft³
